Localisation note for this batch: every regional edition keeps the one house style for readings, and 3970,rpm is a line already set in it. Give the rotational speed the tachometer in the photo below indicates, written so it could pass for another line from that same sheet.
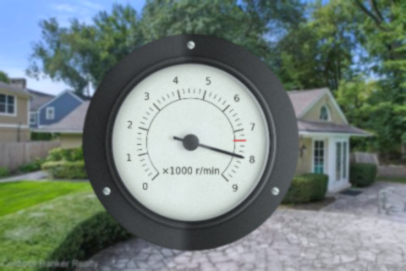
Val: 8000,rpm
